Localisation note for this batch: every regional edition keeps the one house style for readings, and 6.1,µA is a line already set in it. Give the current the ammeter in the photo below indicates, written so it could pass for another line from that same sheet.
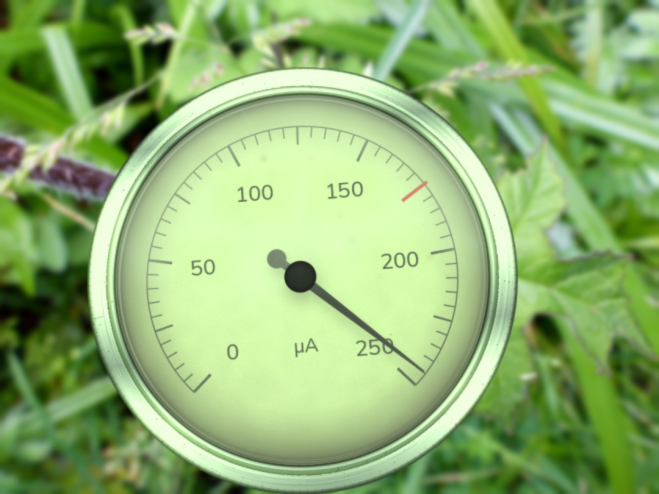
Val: 245,µA
